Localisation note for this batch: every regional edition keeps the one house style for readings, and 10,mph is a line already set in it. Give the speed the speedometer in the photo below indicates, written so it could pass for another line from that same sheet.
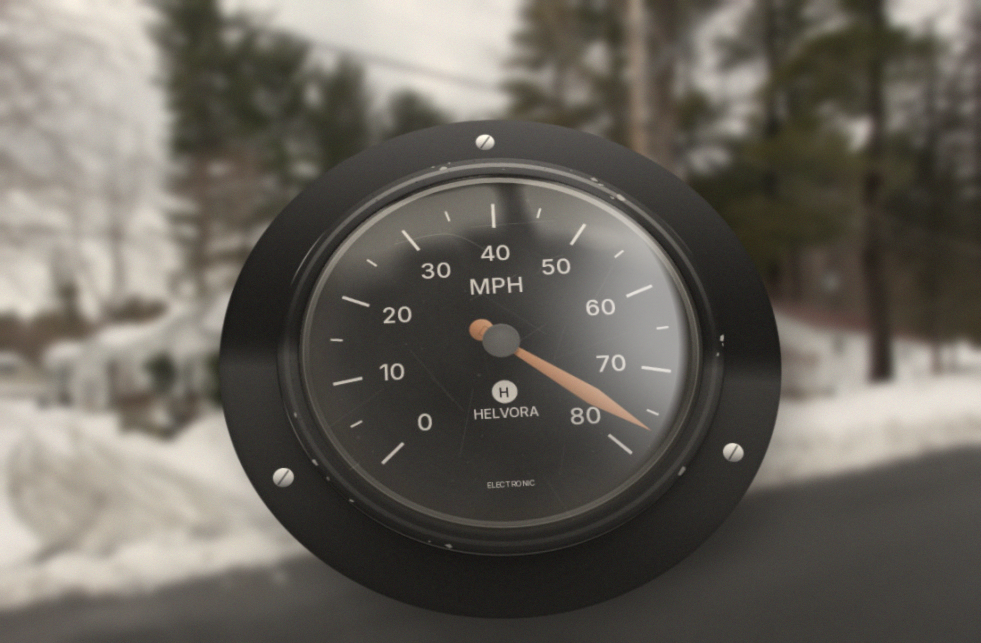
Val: 77.5,mph
